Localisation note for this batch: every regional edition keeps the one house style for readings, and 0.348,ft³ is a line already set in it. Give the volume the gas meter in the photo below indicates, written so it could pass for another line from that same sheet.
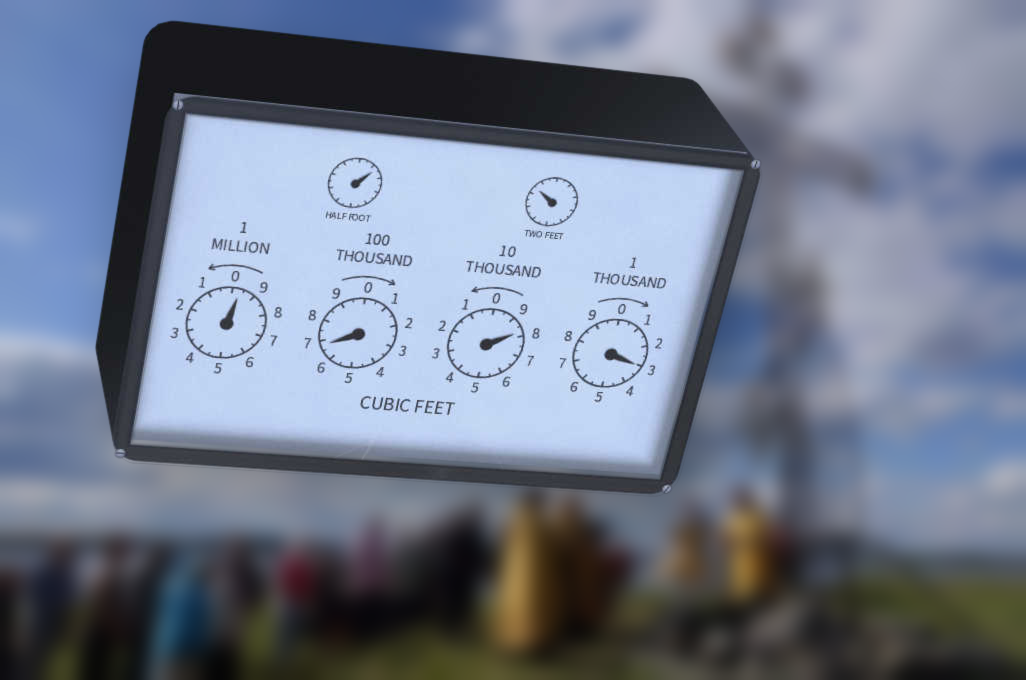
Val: 968300,ft³
